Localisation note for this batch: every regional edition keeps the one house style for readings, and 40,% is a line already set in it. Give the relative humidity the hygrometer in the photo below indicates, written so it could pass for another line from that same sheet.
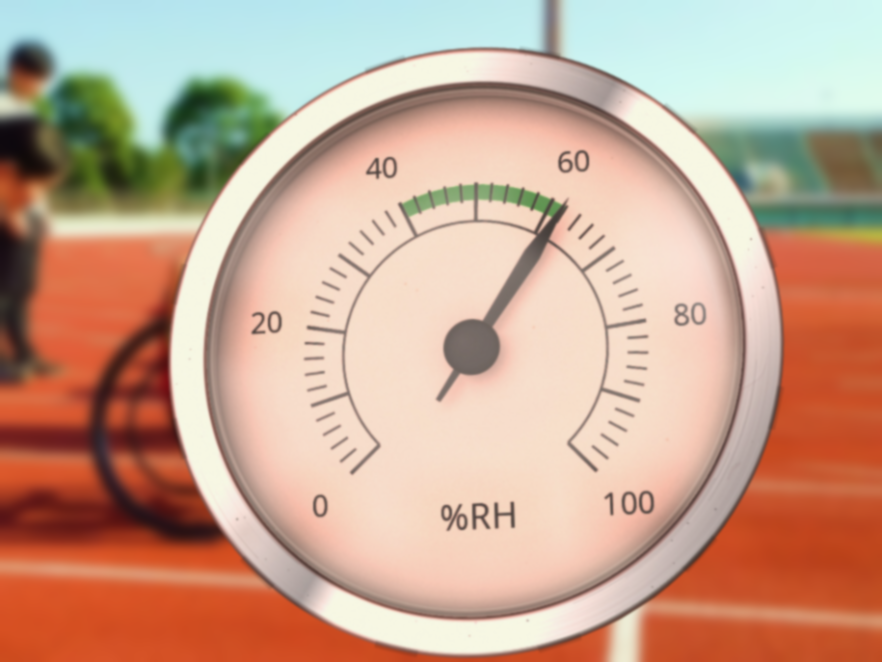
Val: 62,%
